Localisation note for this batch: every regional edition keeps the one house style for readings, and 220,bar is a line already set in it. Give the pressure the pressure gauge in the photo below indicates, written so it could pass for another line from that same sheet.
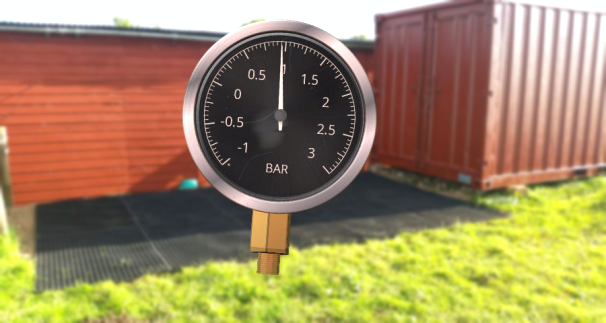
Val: 0.95,bar
